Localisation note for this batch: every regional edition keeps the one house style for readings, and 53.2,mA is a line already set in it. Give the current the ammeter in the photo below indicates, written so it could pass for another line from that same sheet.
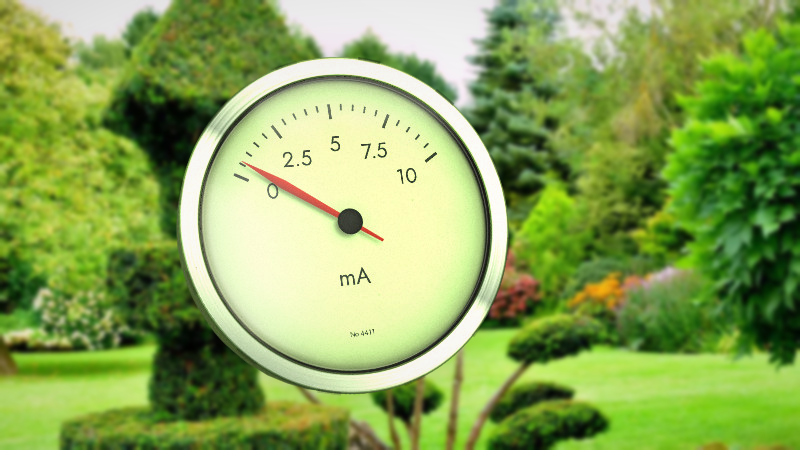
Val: 0.5,mA
